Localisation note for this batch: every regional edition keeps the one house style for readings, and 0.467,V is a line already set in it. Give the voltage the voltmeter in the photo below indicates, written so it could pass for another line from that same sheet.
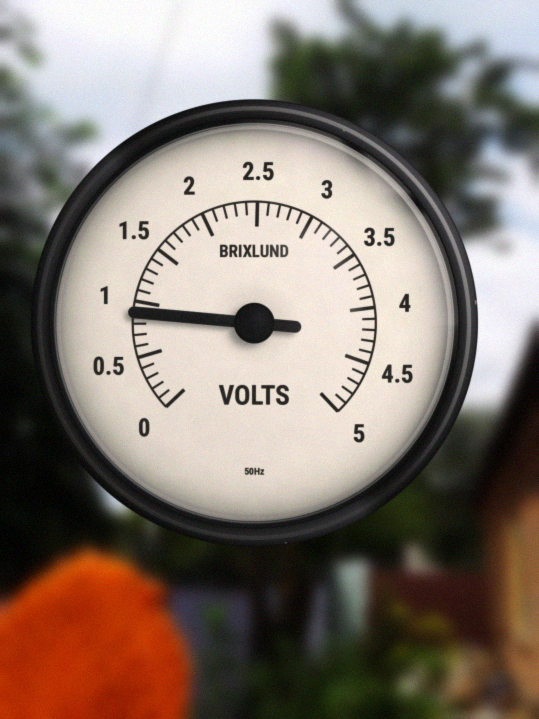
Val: 0.9,V
